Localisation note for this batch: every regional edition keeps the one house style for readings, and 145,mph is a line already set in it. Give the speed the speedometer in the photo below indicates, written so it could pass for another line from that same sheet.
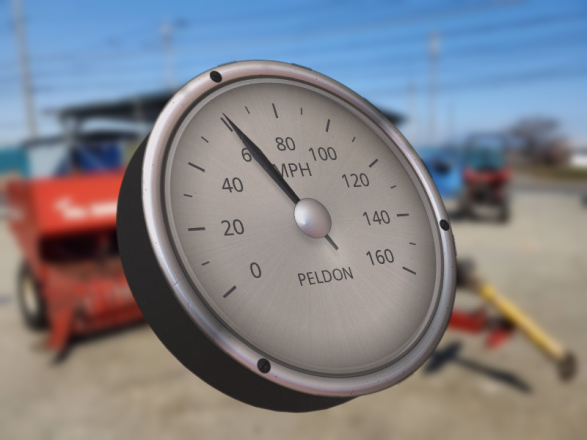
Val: 60,mph
